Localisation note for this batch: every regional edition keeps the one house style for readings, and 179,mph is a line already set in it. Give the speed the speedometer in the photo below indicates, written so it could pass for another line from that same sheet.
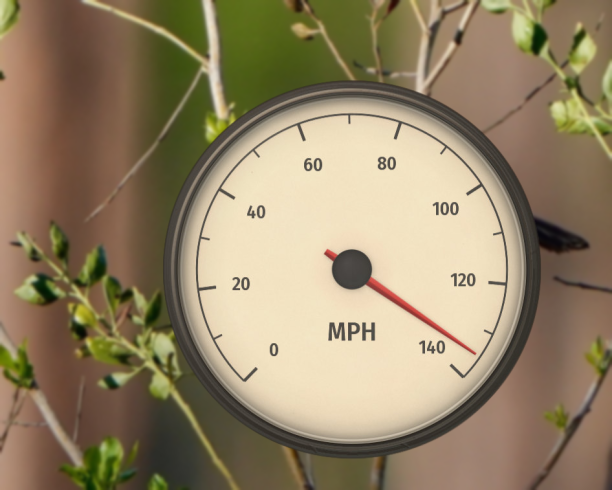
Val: 135,mph
